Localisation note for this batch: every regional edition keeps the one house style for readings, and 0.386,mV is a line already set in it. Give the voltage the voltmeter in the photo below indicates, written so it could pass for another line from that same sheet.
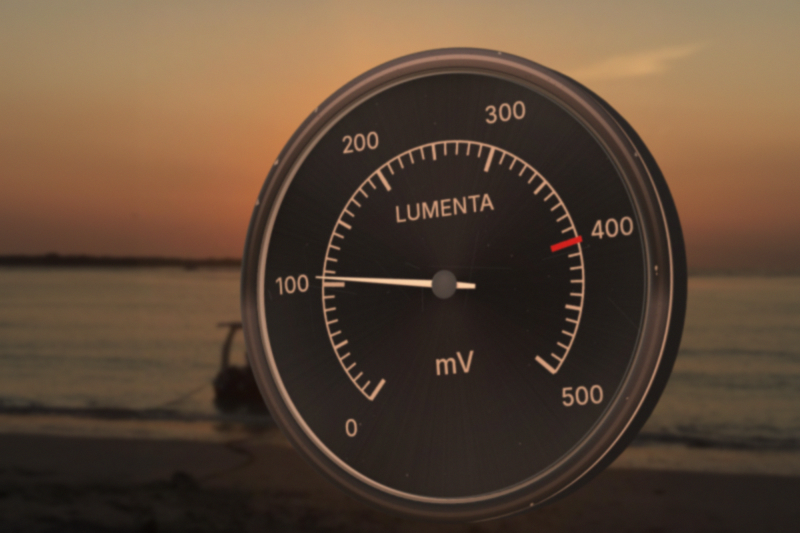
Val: 105,mV
